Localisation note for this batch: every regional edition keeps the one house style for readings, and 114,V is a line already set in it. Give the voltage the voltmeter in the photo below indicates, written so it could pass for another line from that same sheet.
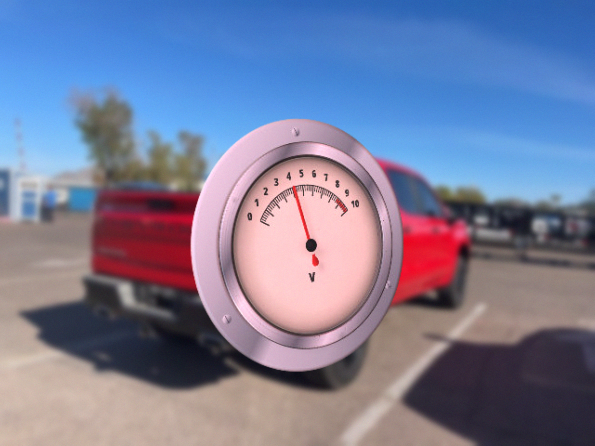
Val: 4,V
